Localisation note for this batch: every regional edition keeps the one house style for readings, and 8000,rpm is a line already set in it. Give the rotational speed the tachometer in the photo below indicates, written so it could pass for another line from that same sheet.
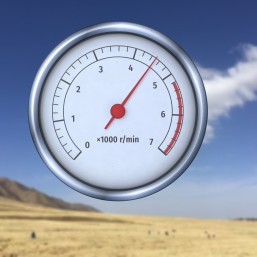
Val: 4500,rpm
